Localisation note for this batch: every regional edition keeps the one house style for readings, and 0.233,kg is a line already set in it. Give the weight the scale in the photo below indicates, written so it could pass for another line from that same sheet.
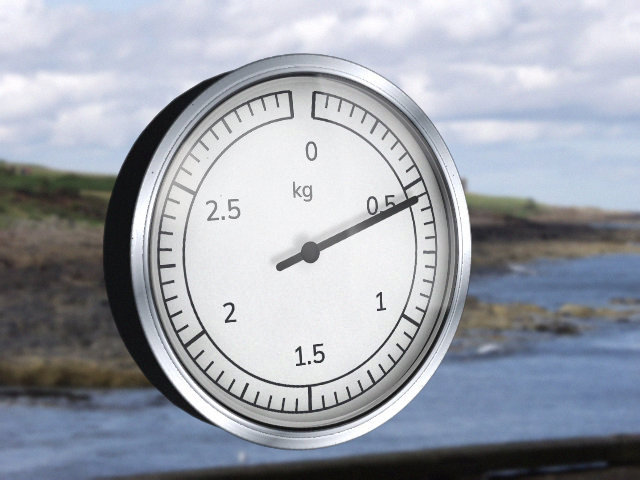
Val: 0.55,kg
